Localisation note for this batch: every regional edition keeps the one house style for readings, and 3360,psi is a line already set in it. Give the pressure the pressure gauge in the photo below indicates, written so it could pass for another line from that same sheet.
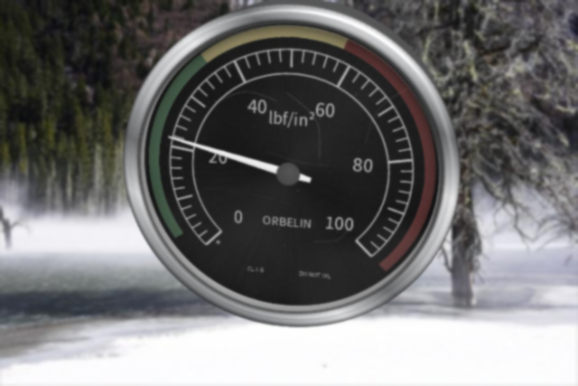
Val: 22,psi
